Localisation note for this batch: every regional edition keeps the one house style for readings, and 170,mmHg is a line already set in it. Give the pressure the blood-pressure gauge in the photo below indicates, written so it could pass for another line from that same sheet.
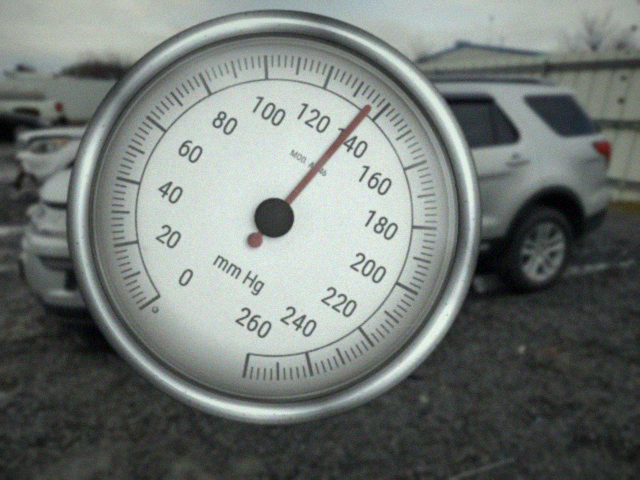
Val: 136,mmHg
